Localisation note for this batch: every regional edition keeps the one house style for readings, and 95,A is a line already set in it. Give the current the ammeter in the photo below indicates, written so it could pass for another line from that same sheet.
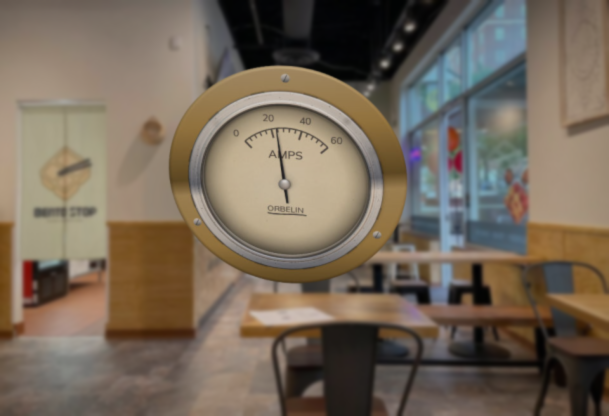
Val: 24,A
